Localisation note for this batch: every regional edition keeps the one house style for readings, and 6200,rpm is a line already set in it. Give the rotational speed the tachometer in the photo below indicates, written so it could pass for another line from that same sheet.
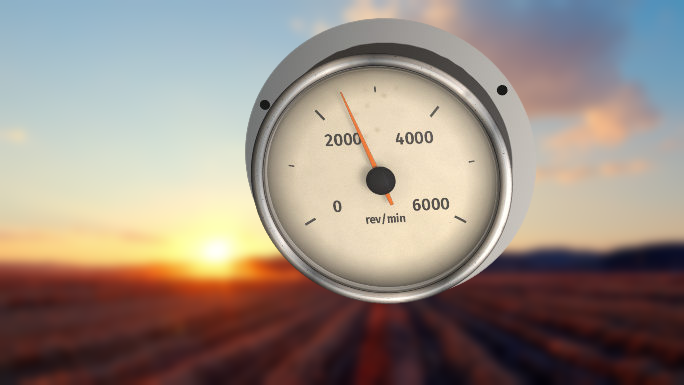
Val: 2500,rpm
